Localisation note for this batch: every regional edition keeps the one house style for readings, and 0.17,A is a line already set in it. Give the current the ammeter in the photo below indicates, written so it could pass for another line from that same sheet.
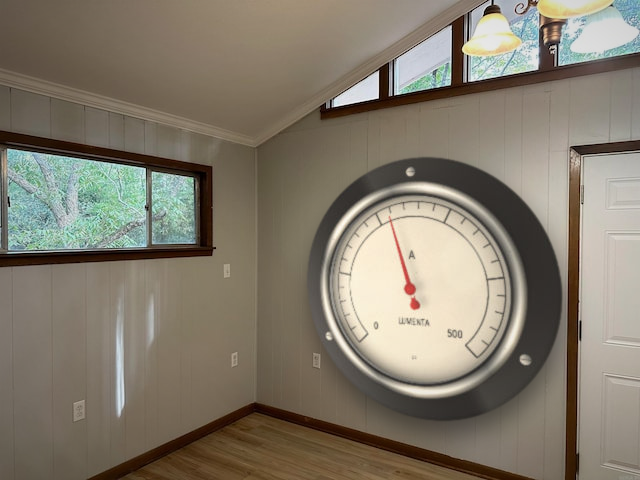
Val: 220,A
